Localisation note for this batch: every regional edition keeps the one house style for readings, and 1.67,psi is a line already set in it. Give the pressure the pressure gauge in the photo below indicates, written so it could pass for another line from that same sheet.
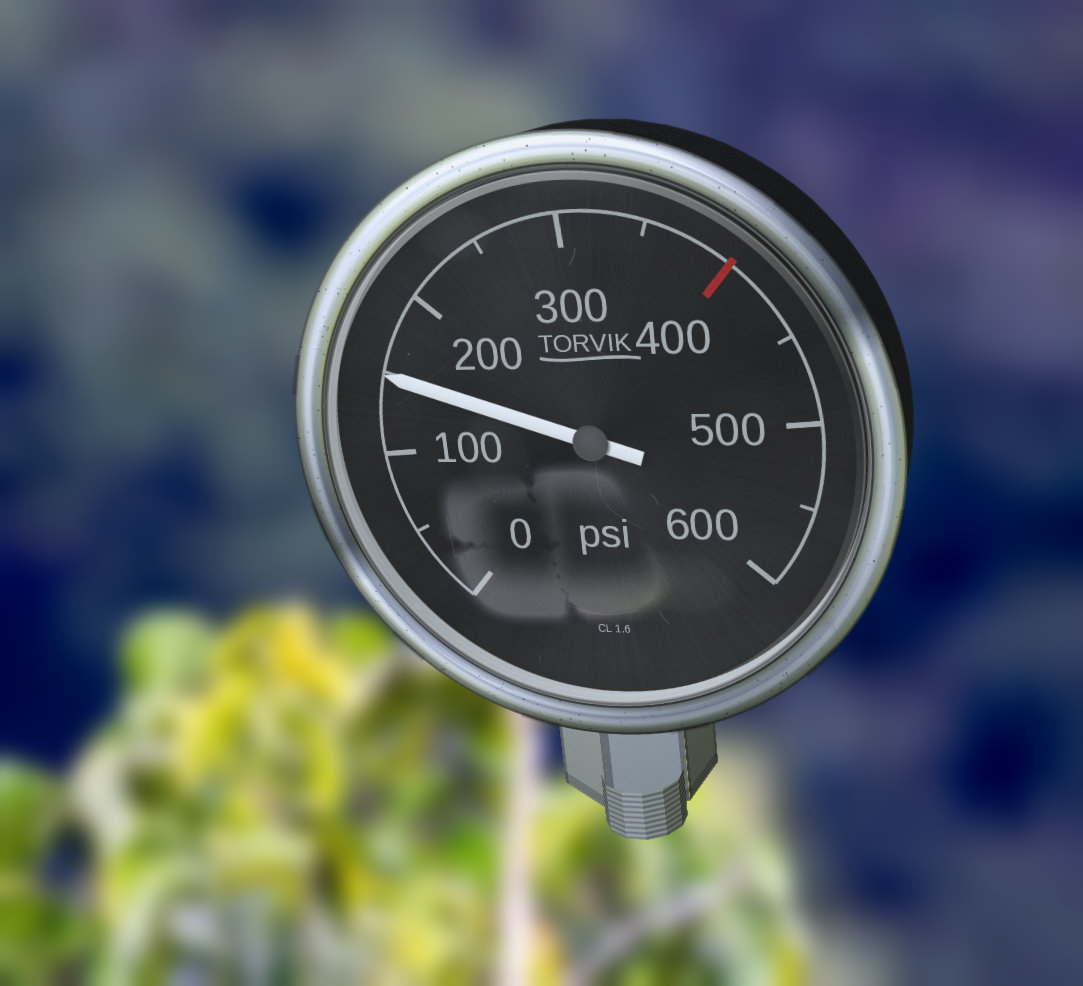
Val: 150,psi
